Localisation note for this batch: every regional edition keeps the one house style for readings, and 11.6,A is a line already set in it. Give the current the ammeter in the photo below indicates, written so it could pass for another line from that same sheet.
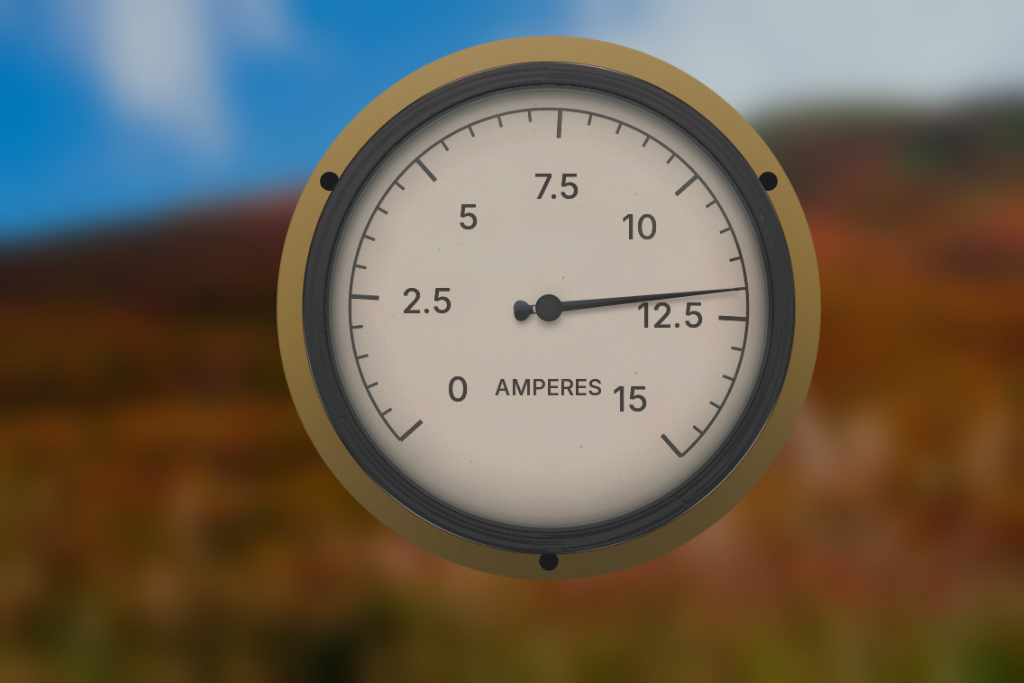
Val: 12,A
